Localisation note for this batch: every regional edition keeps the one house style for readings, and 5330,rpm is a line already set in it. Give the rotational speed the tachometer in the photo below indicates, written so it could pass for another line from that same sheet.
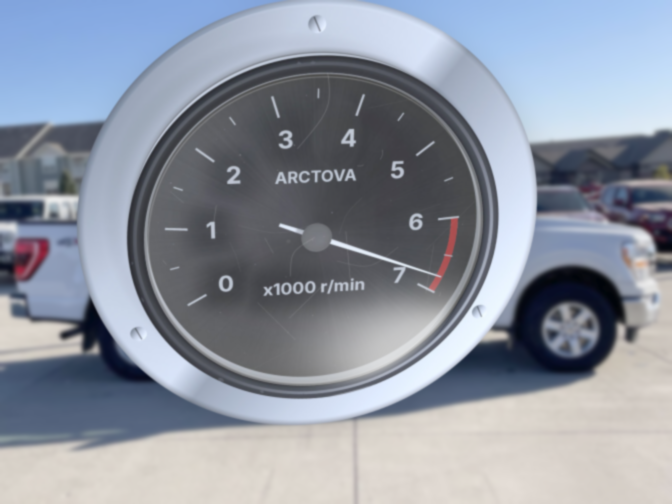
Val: 6750,rpm
